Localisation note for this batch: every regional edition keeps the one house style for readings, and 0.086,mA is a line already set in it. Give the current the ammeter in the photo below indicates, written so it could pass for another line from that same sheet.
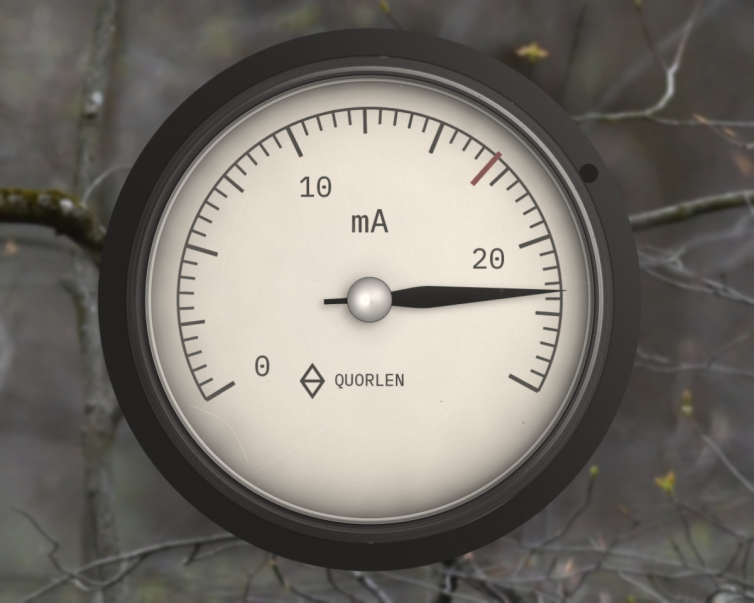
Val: 21.75,mA
